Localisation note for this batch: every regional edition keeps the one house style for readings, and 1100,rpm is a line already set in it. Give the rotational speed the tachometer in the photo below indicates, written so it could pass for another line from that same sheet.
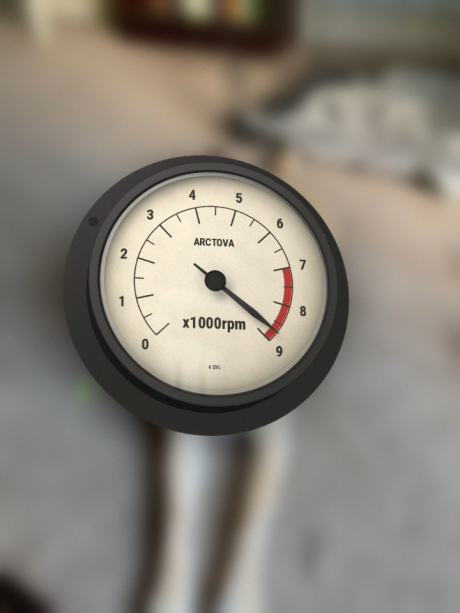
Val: 8750,rpm
